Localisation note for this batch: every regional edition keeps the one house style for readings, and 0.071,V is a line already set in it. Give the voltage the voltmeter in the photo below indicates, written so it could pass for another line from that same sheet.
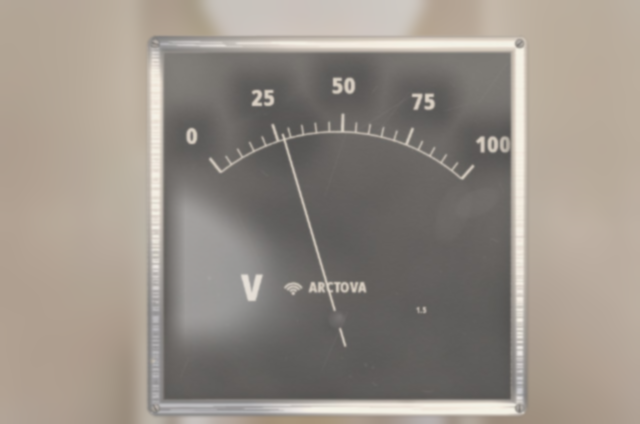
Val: 27.5,V
